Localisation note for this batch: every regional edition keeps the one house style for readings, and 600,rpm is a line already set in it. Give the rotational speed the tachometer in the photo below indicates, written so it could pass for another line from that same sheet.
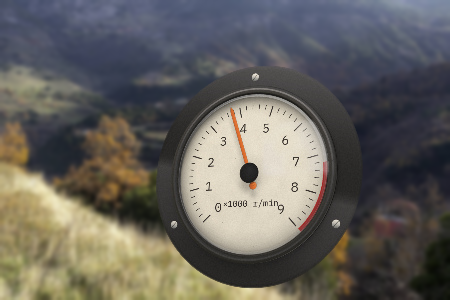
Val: 3800,rpm
